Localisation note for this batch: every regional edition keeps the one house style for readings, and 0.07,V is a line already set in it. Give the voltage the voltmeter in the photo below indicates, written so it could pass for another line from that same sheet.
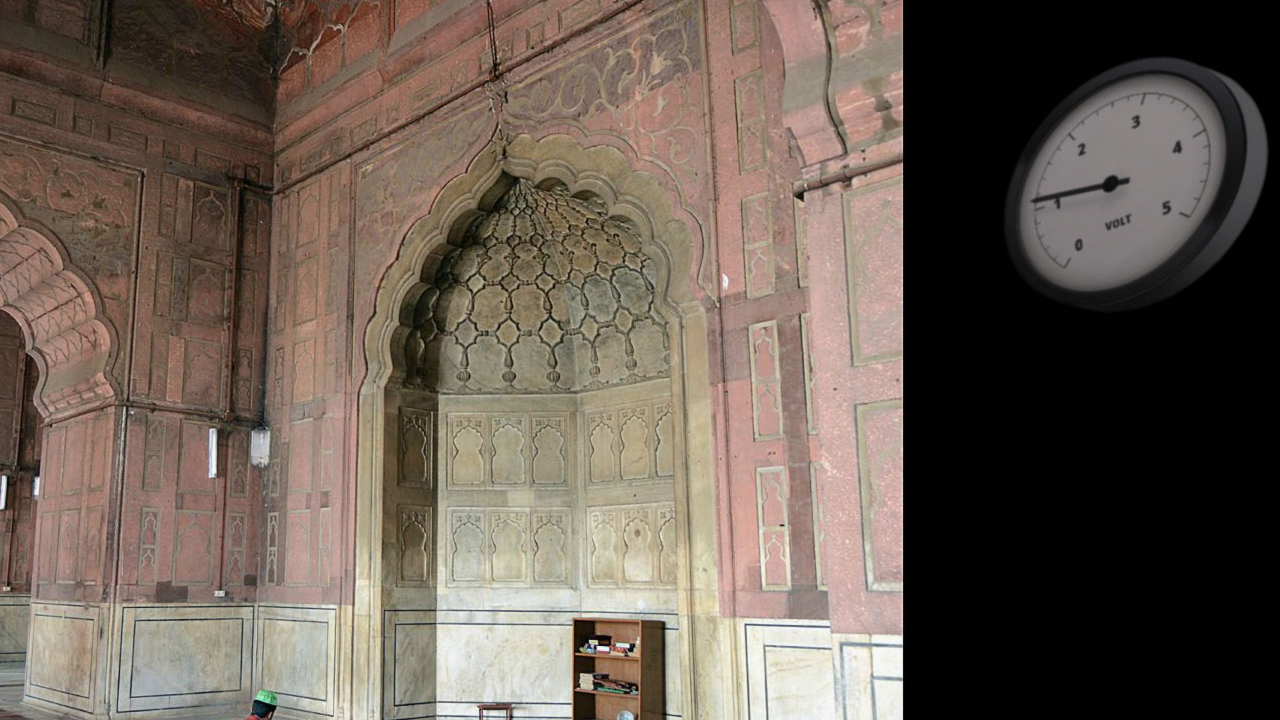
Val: 1.1,V
